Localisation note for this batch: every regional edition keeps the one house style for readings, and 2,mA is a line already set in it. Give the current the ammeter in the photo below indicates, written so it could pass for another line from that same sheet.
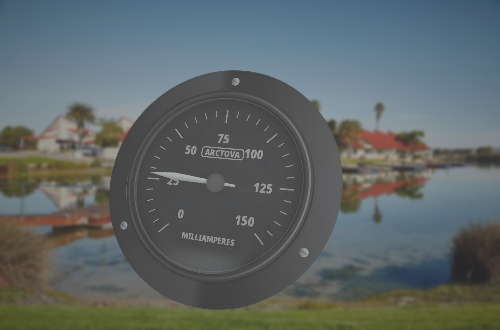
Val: 27.5,mA
